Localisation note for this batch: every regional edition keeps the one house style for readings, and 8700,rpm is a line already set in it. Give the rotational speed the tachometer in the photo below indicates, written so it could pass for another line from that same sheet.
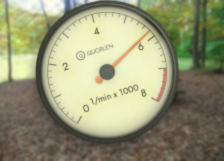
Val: 5800,rpm
